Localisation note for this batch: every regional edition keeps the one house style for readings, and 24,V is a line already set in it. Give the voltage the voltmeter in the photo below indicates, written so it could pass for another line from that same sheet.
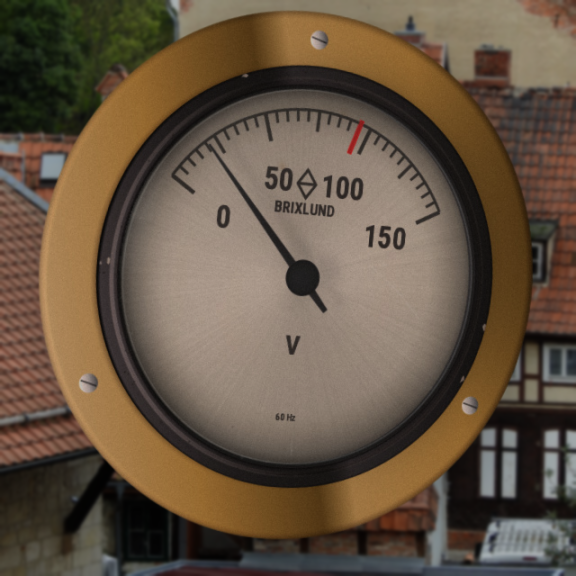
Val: 20,V
